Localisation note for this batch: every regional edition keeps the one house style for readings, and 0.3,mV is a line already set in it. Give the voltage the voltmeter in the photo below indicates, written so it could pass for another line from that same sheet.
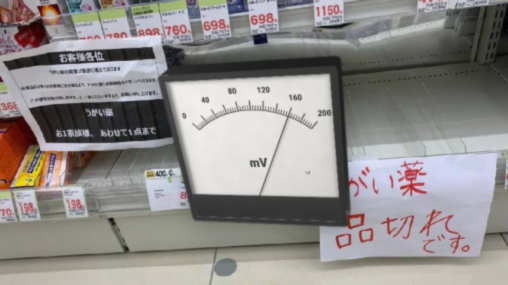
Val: 160,mV
